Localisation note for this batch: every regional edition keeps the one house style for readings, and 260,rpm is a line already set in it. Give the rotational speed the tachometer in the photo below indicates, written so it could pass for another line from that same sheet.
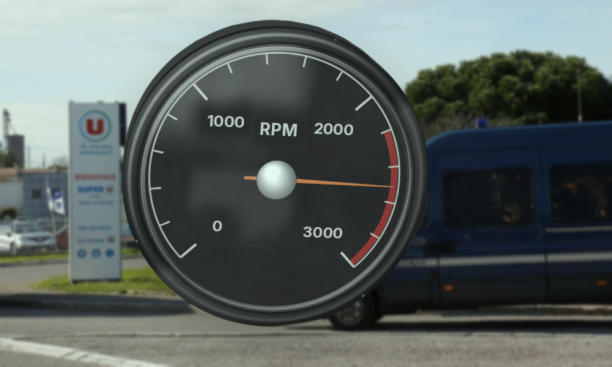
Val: 2500,rpm
